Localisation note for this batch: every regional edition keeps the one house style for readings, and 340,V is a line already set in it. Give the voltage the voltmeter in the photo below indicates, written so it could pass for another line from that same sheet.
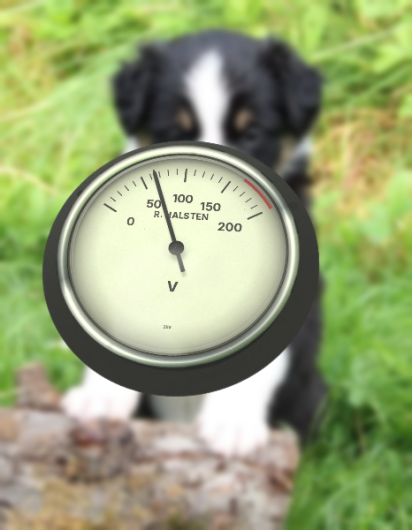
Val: 65,V
